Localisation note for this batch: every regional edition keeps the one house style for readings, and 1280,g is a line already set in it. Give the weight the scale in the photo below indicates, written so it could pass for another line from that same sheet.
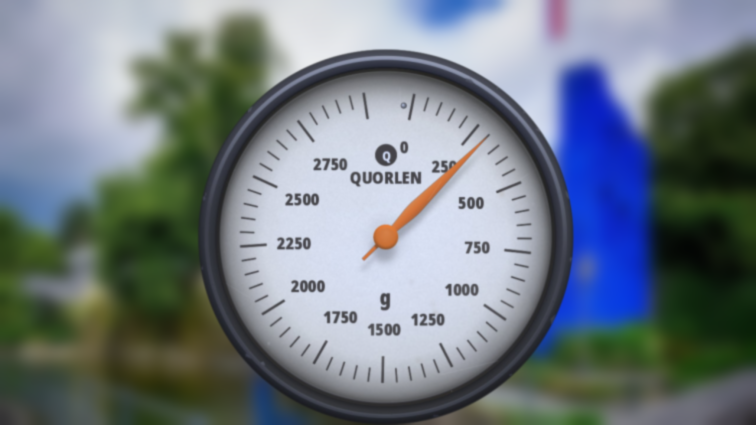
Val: 300,g
